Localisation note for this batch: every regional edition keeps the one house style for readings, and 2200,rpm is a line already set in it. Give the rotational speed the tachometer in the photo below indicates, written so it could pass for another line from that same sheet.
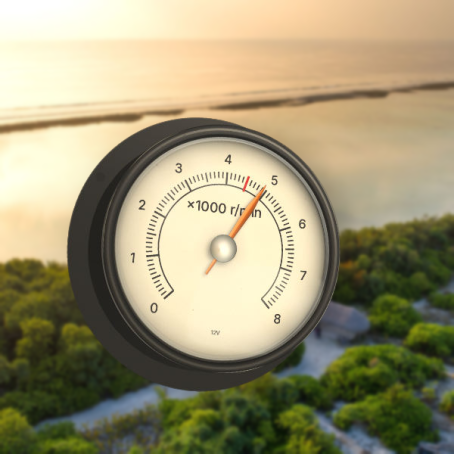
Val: 4900,rpm
